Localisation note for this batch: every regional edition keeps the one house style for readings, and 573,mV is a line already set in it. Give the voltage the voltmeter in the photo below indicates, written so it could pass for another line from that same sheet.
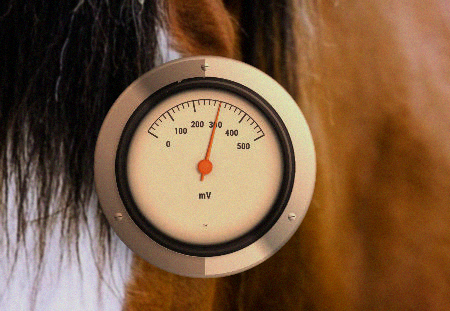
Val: 300,mV
